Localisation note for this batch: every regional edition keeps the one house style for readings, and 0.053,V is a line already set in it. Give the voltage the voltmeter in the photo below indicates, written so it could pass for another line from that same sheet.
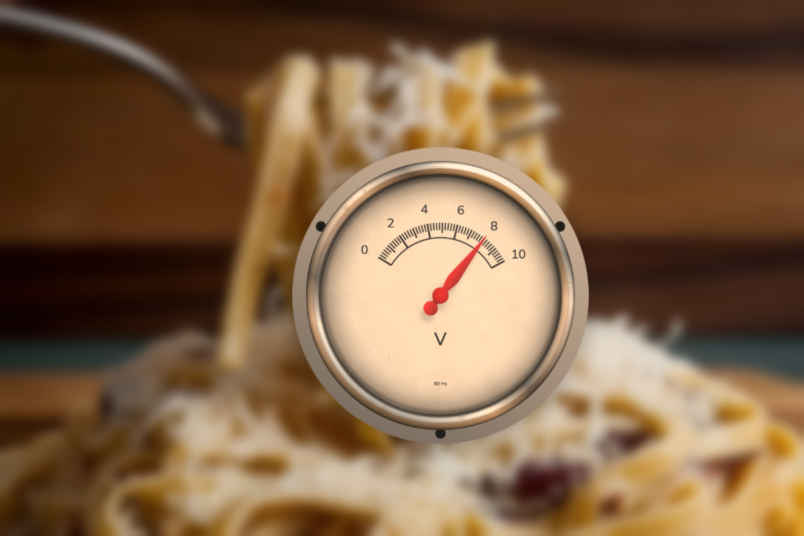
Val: 8,V
